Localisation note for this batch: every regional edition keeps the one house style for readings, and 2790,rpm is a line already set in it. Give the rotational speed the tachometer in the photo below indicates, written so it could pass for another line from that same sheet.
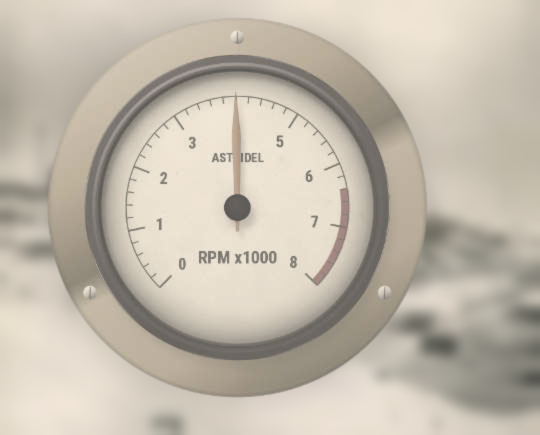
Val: 4000,rpm
